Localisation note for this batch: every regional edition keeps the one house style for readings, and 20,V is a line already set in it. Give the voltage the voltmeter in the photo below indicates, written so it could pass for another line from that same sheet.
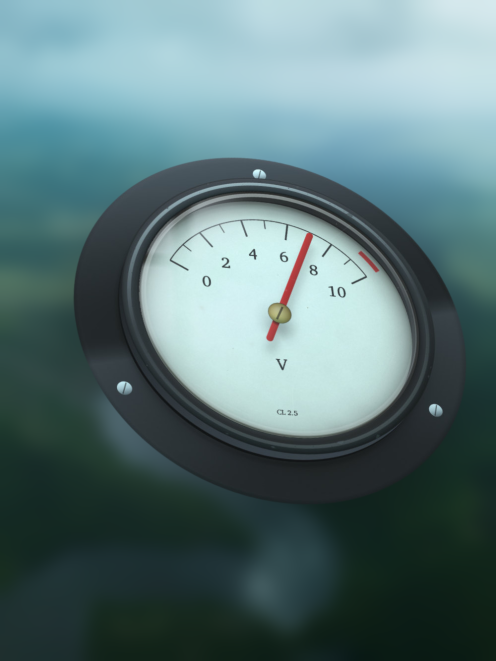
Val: 7,V
